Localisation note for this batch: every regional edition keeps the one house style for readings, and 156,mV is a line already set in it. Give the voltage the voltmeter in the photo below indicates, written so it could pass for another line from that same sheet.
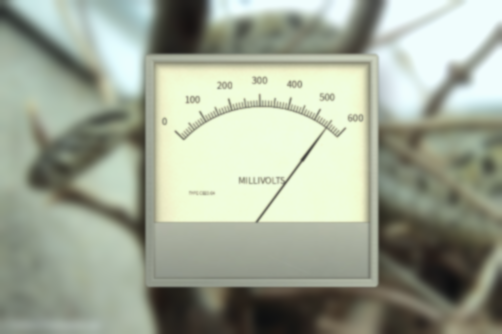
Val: 550,mV
